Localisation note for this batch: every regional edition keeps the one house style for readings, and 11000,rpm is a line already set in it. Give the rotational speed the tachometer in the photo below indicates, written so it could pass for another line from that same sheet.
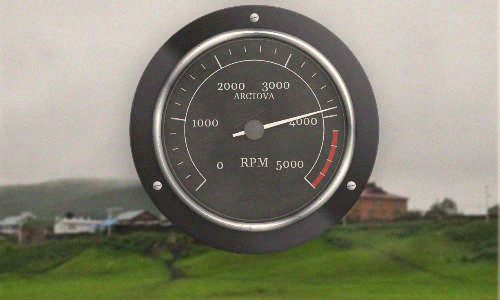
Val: 3900,rpm
